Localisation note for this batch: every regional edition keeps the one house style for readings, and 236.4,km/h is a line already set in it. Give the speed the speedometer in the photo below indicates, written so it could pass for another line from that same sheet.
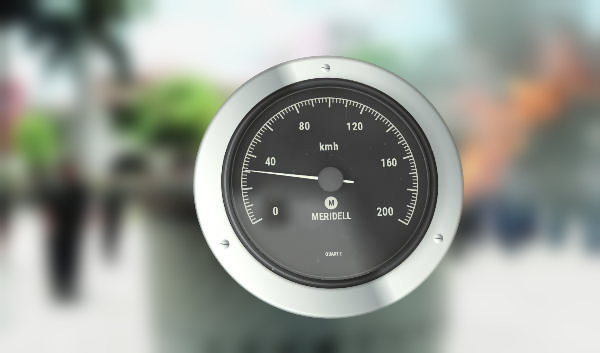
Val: 30,km/h
